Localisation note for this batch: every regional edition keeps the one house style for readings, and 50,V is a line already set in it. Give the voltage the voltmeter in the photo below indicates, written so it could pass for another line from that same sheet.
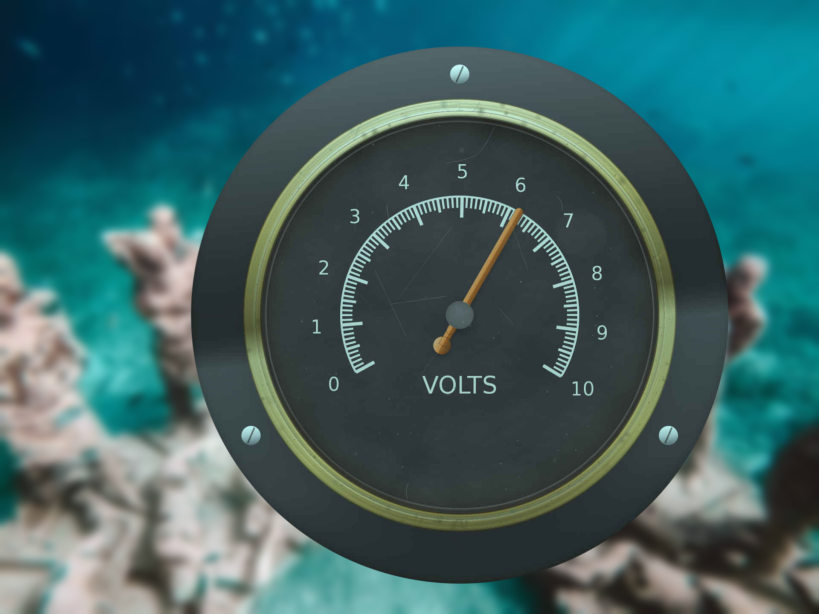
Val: 6.2,V
